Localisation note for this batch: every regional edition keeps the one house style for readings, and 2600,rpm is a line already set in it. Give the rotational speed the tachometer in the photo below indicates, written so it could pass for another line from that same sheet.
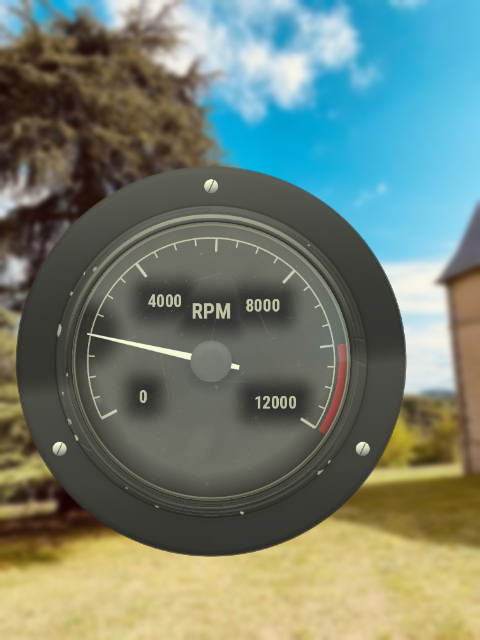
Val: 2000,rpm
